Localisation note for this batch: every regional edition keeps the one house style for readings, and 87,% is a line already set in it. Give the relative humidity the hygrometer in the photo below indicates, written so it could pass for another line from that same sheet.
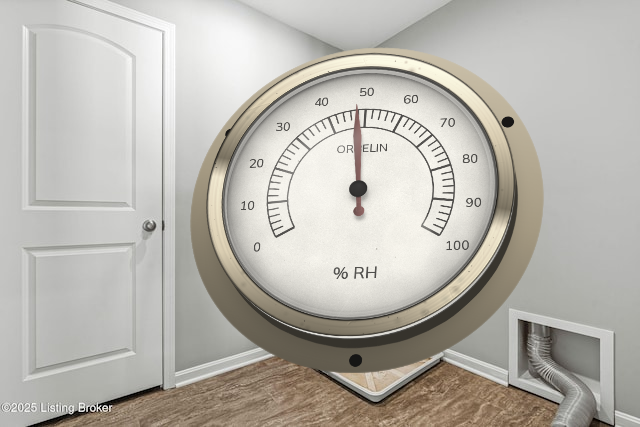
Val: 48,%
